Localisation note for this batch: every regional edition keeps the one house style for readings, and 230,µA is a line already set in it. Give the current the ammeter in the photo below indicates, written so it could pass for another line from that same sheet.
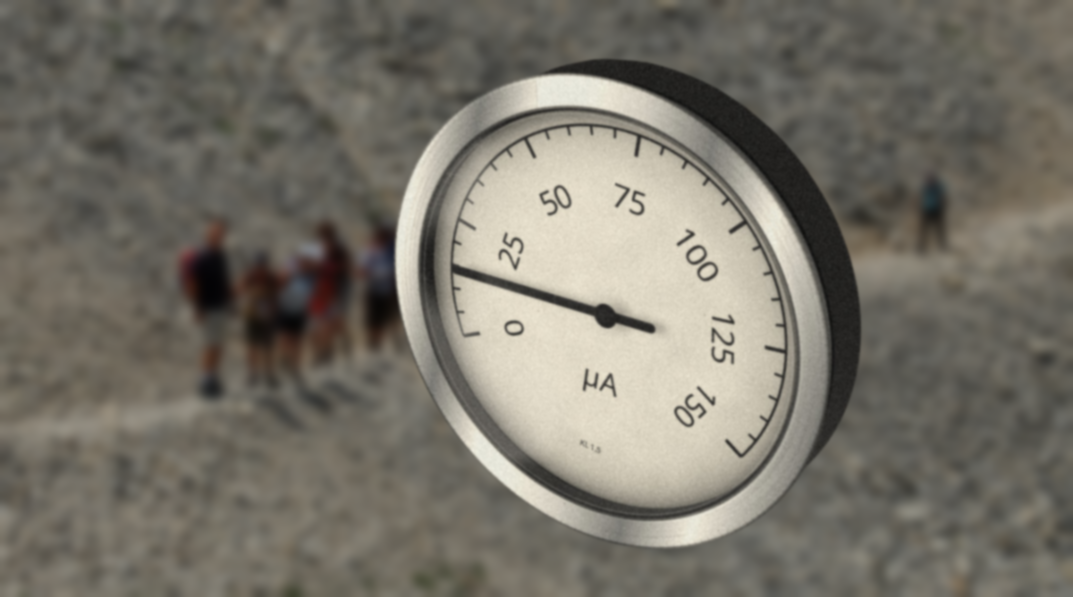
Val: 15,µA
